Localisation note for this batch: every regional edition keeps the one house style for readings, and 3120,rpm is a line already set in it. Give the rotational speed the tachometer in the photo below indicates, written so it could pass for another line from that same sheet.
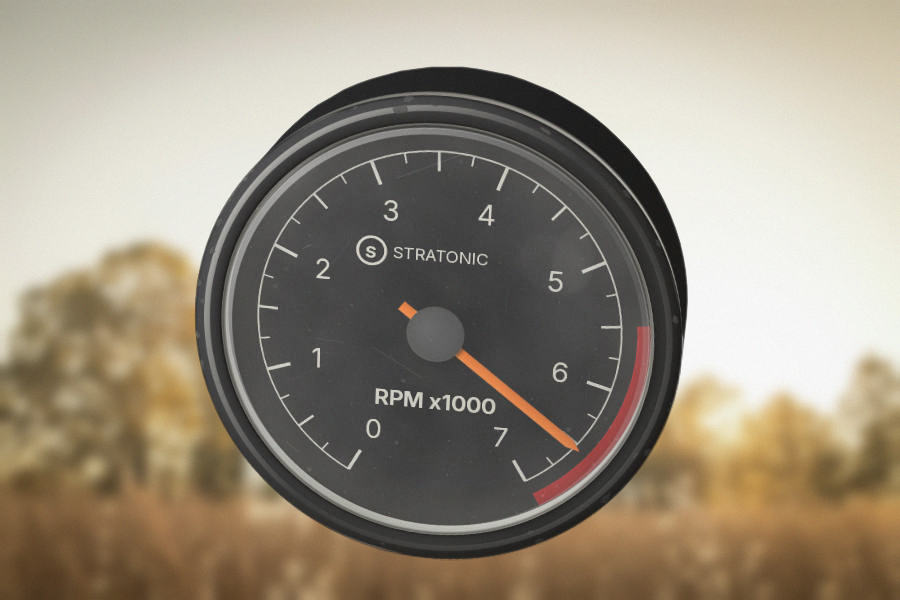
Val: 6500,rpm
